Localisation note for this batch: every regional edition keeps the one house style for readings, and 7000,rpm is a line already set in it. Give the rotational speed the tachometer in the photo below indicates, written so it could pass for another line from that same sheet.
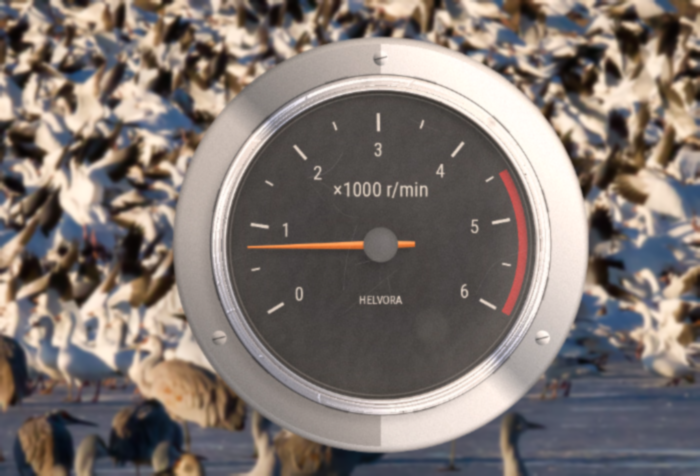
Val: 750,rpm
